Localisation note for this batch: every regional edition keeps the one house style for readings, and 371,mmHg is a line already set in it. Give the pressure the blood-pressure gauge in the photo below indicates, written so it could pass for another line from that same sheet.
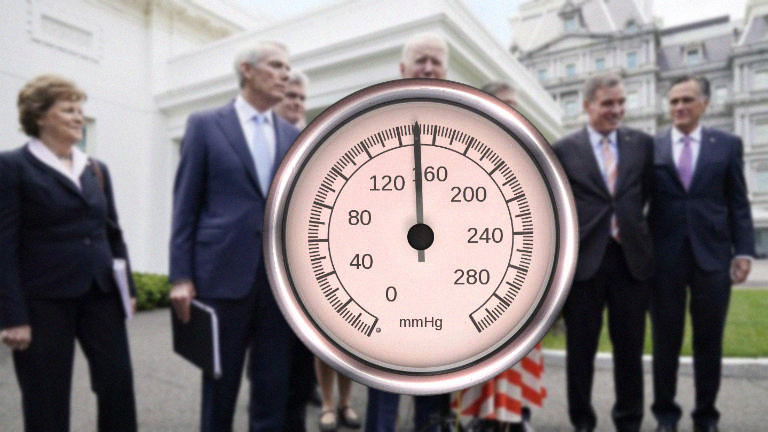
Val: 150,mmHg
